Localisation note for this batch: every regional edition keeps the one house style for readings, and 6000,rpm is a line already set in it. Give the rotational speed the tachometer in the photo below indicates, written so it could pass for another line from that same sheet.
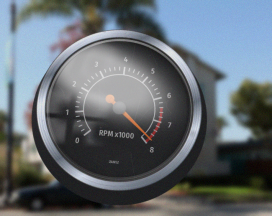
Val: 7800,rpm
